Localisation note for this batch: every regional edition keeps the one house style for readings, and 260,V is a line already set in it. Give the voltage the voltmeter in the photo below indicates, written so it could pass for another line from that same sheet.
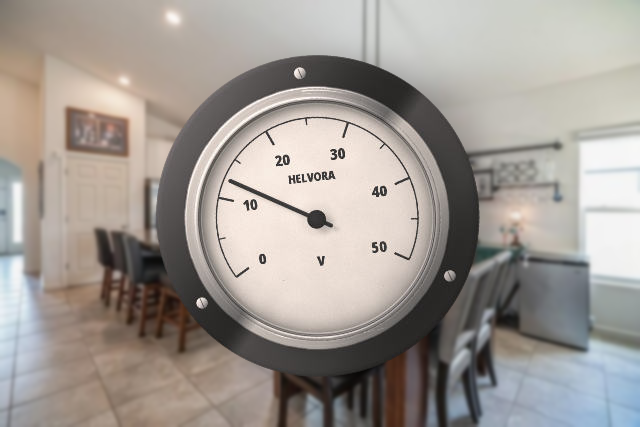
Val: 12.5,V
